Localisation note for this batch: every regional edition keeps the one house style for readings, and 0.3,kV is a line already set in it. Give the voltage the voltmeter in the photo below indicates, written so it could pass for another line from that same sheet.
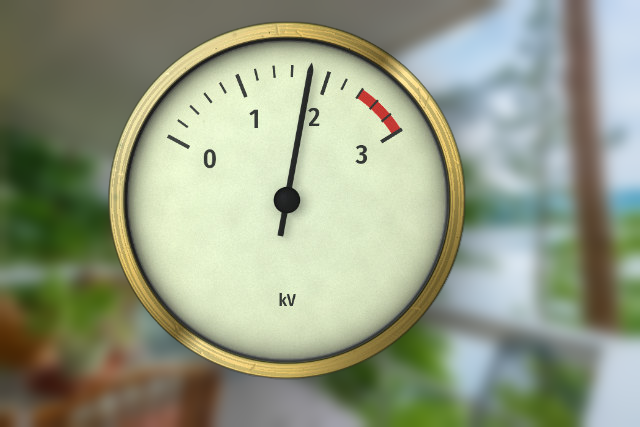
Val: 1.8,kV
